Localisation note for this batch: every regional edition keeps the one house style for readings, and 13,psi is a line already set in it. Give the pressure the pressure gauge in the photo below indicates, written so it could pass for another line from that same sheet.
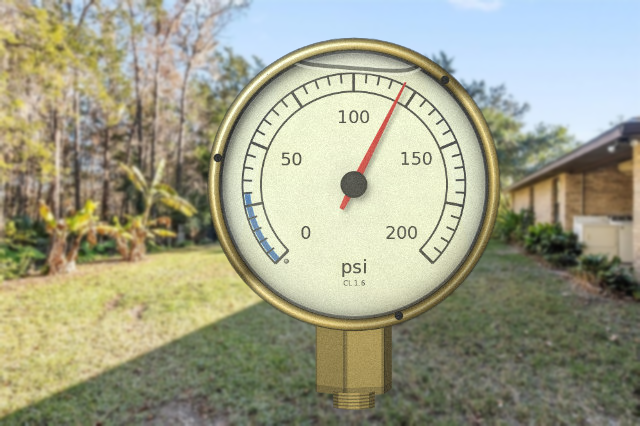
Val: 120,psi
